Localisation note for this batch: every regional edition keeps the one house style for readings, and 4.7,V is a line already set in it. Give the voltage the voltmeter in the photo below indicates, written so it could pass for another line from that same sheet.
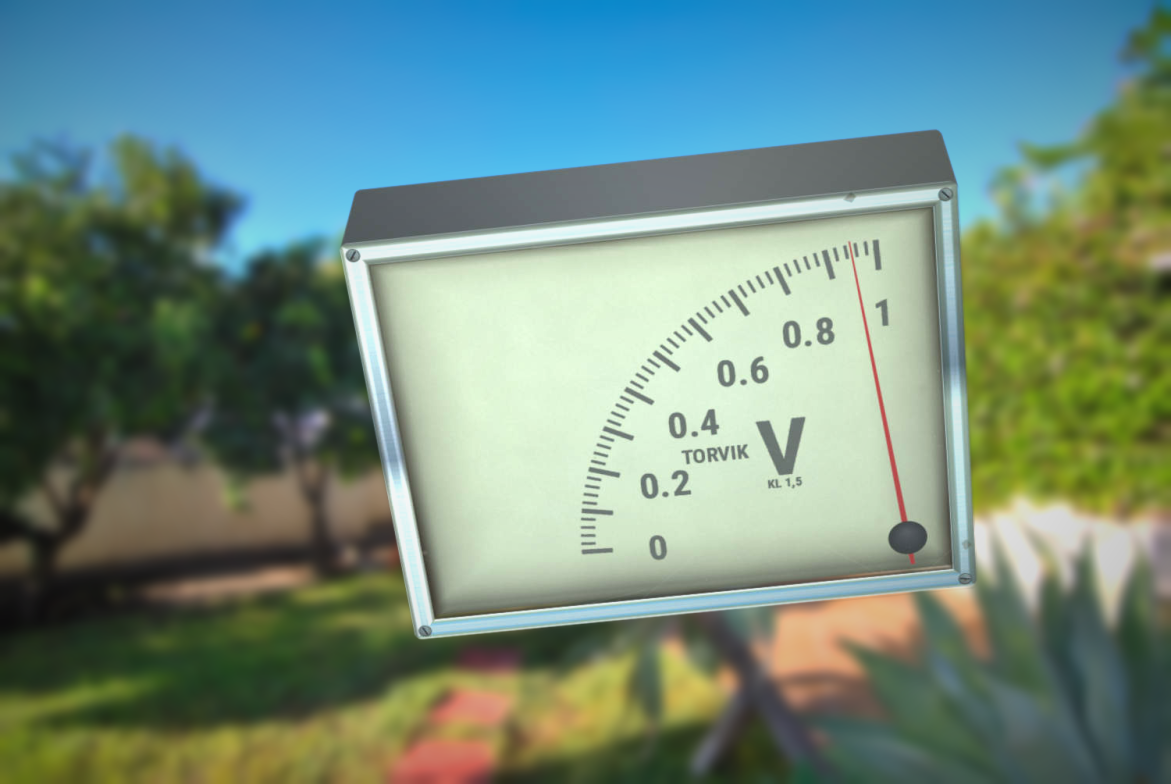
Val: 0.95,V
